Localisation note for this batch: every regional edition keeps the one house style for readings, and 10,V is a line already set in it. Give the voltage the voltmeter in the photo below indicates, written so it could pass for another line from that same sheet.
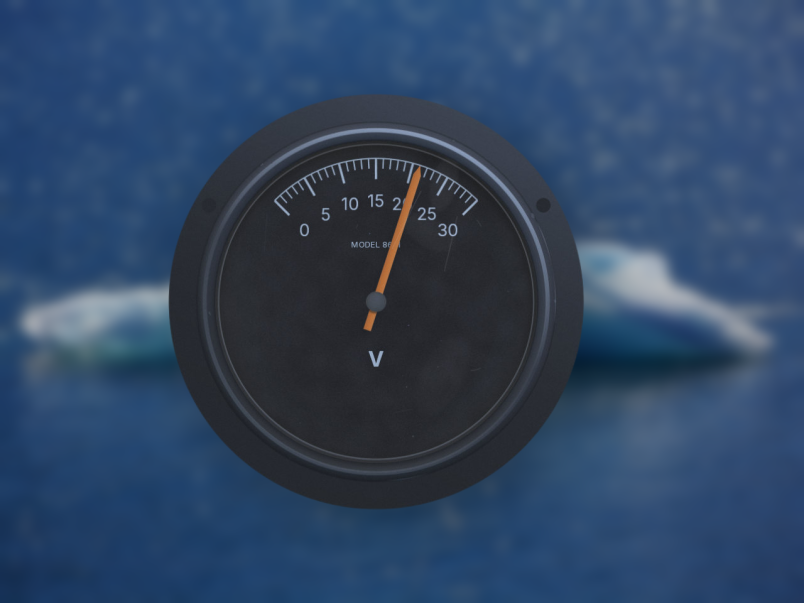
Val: 21,V
